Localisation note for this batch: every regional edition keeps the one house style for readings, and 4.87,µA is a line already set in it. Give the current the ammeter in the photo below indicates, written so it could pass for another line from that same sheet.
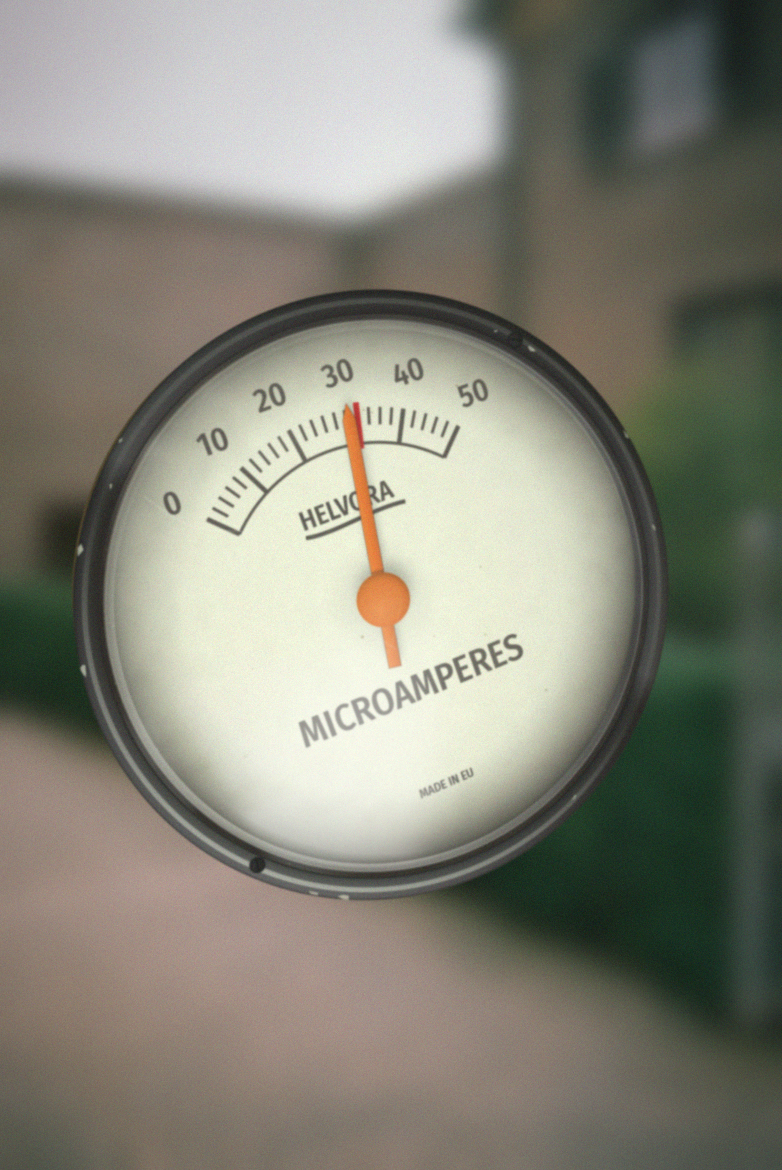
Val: 30,µA
